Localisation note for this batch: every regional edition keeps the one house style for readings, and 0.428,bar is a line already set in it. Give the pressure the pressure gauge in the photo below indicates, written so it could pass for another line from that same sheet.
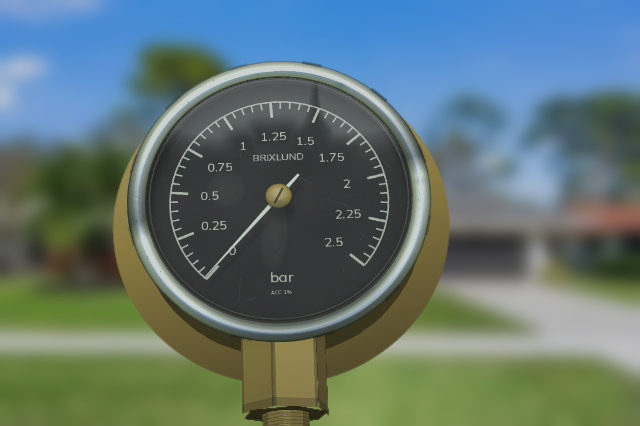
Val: 0,bar
